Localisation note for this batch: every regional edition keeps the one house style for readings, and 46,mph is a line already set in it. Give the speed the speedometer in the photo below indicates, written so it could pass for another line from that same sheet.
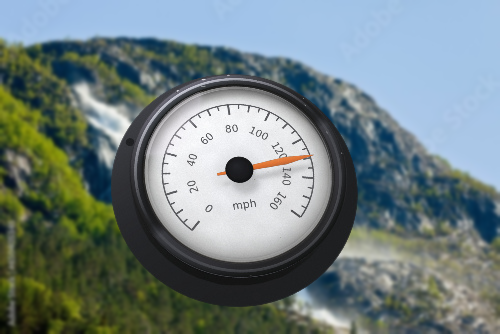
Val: 130,mph
